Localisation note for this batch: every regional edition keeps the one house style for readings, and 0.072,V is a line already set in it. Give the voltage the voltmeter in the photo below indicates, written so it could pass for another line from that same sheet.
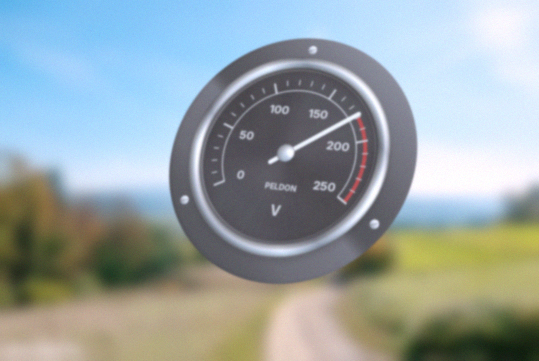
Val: 180,V
